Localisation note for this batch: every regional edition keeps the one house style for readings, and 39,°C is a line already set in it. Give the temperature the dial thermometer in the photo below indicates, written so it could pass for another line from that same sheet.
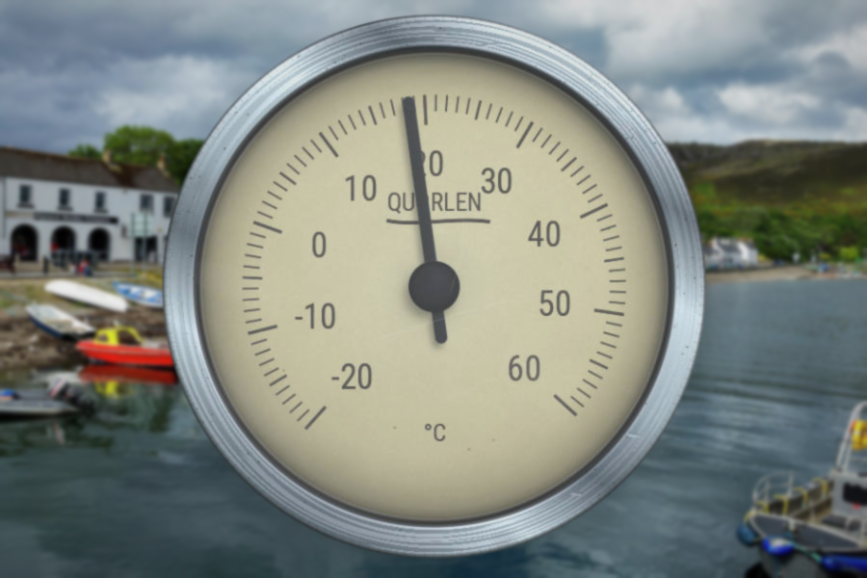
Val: 18.5,°C
